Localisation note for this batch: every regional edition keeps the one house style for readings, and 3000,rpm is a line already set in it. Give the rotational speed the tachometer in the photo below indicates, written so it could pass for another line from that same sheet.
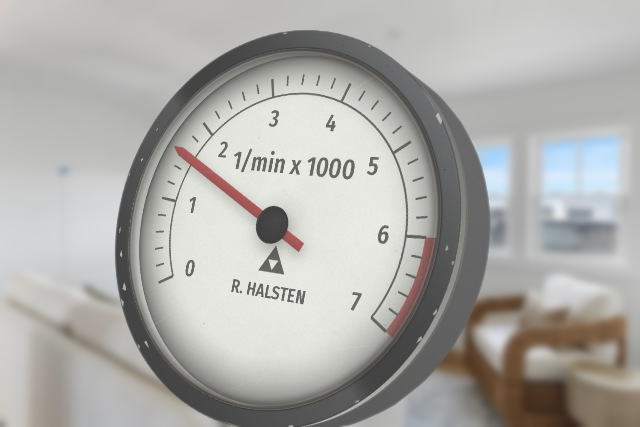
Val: 1600,rpm
